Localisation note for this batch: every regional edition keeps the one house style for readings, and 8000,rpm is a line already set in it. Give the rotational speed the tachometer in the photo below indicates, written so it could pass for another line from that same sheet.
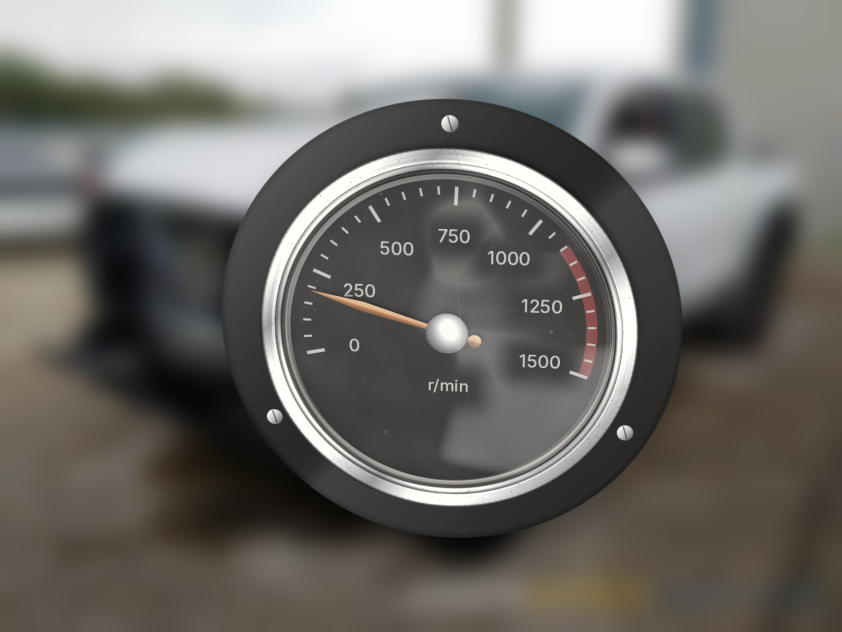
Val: 200,rpm
